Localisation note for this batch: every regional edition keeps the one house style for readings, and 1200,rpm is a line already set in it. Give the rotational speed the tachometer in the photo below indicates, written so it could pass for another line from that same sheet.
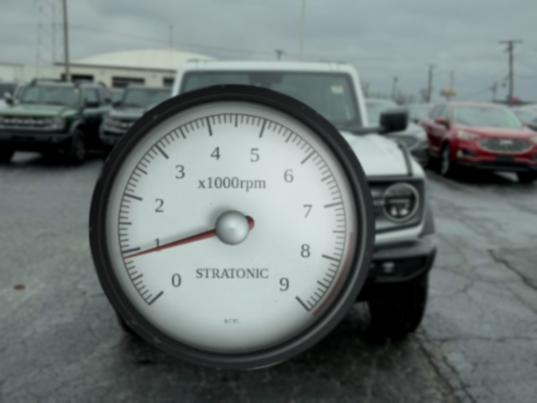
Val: 900,rpm
